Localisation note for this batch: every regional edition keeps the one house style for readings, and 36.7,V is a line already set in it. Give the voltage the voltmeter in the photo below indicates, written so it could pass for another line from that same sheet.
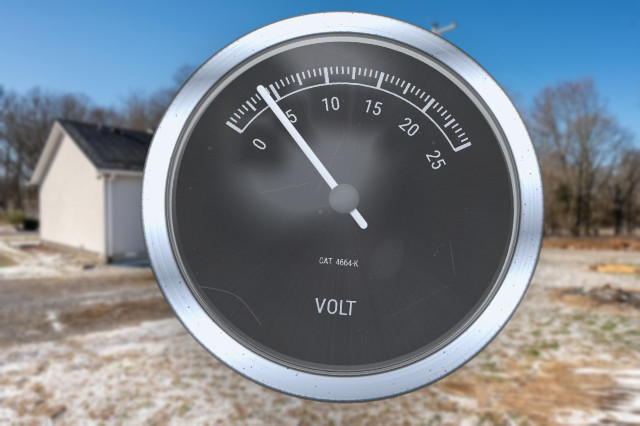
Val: 4,V
